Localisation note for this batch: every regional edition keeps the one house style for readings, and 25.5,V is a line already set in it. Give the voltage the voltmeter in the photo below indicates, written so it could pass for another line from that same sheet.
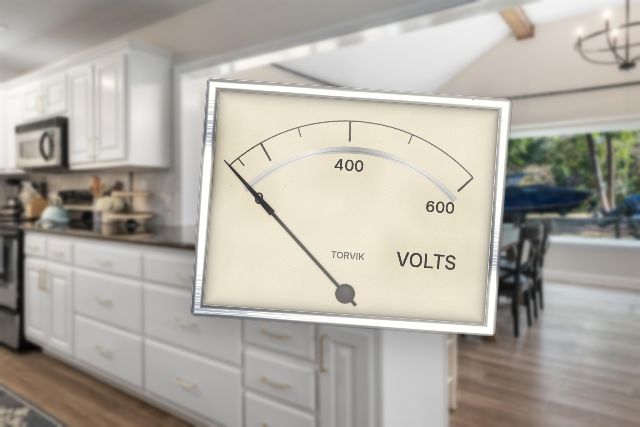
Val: 0,V
